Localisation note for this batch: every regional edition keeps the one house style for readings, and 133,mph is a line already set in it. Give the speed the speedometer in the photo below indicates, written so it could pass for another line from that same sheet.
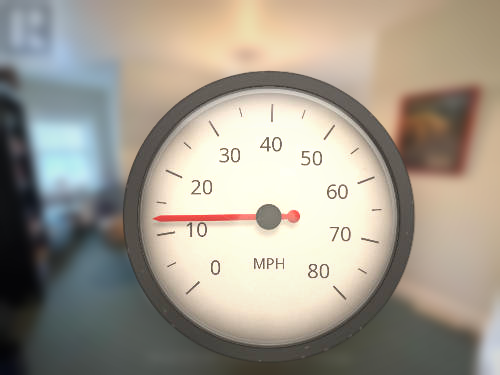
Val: 12.5,mph
